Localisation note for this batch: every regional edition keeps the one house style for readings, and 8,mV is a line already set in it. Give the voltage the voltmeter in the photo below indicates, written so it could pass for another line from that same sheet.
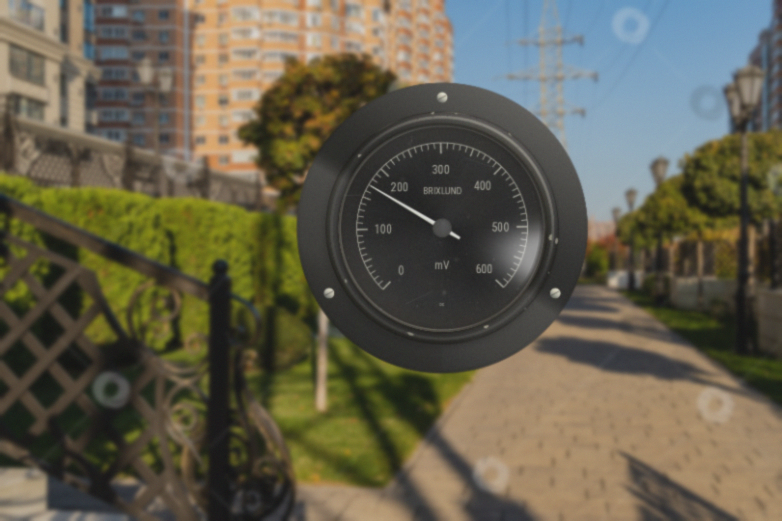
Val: 170,mV
